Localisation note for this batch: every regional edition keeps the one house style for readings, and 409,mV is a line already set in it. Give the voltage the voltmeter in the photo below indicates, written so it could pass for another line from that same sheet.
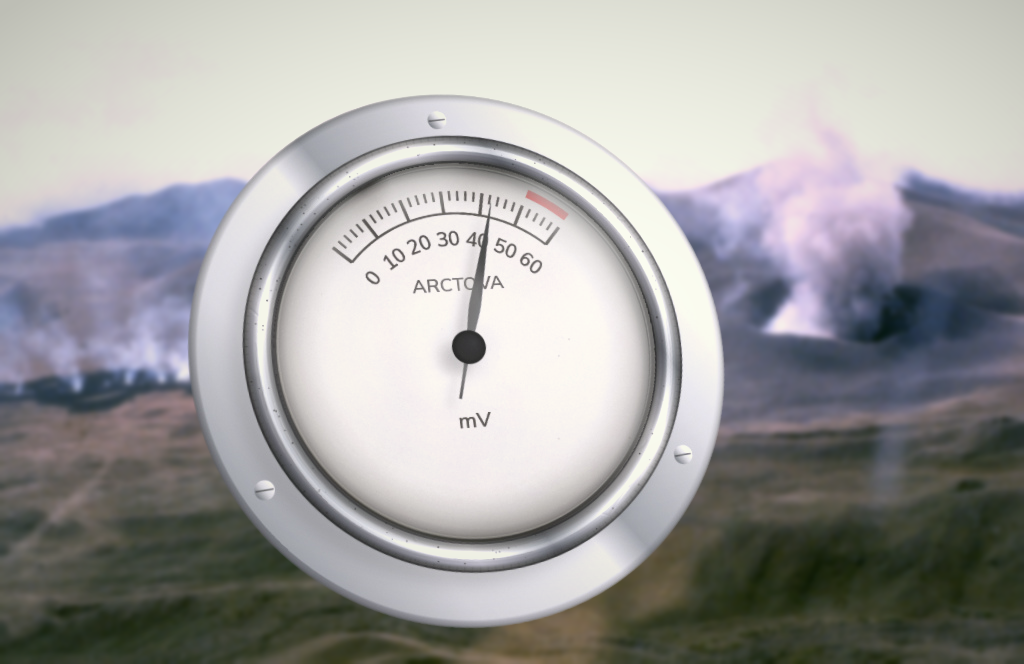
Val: 42,mV
